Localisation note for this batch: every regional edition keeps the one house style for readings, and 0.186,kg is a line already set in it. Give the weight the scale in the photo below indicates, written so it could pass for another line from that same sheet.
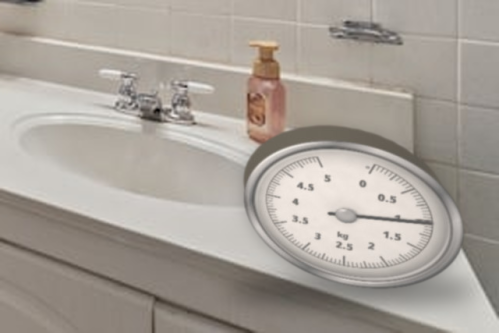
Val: 1,kg
